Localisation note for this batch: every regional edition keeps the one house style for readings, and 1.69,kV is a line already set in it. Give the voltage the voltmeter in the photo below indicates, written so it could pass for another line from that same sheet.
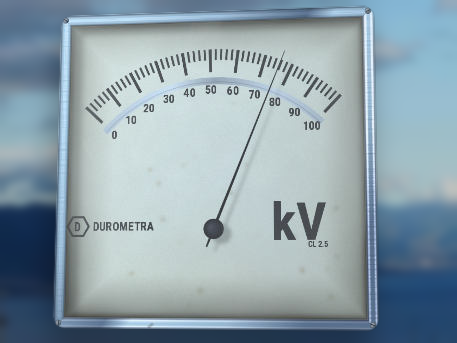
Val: 76,kV
